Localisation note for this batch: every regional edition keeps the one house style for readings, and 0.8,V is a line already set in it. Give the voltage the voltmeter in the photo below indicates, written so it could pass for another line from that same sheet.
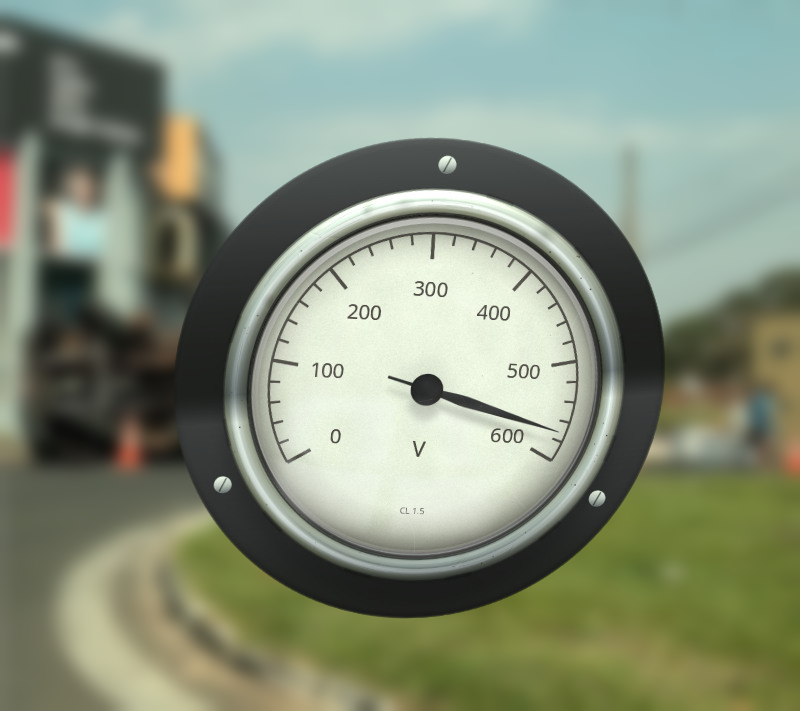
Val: 570,V
